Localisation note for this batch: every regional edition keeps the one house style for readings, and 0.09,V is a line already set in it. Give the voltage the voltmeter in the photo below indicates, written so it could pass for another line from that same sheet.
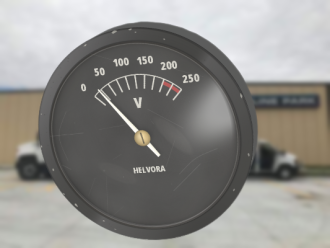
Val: 25,V
